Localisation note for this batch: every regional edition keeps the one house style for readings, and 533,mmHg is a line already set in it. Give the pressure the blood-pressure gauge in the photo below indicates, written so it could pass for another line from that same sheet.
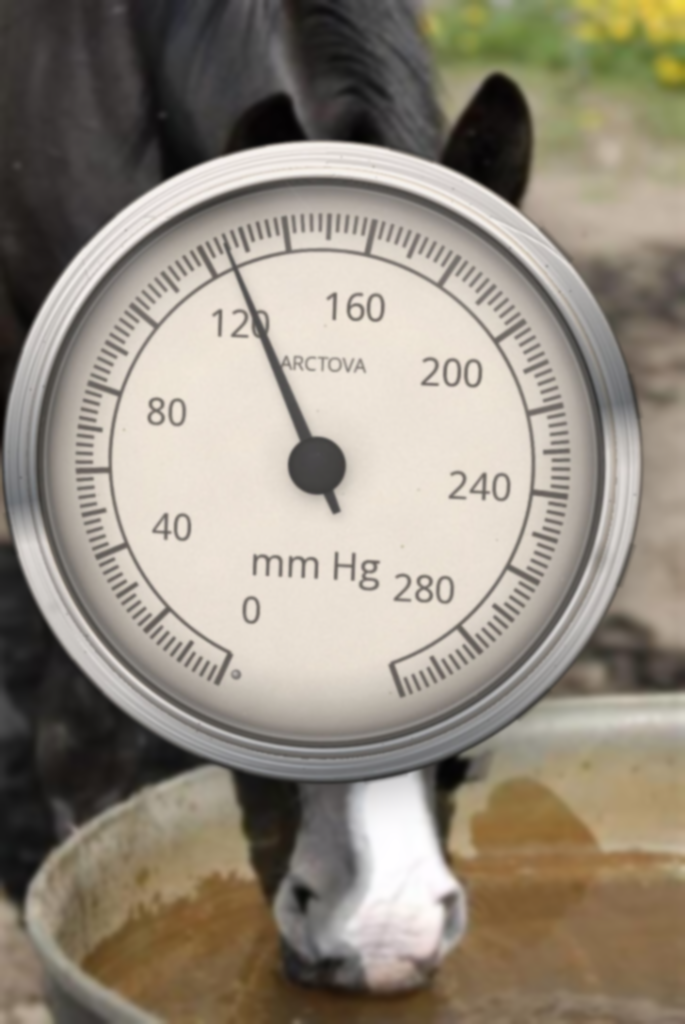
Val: 126,mmHg
